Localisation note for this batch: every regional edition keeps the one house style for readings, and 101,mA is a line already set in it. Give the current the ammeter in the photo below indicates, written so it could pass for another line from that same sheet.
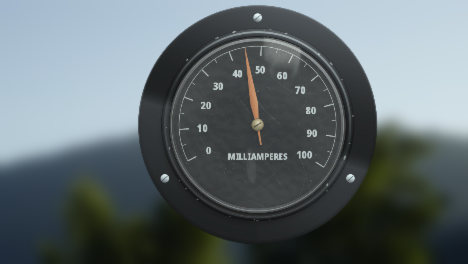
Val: 45,mA
